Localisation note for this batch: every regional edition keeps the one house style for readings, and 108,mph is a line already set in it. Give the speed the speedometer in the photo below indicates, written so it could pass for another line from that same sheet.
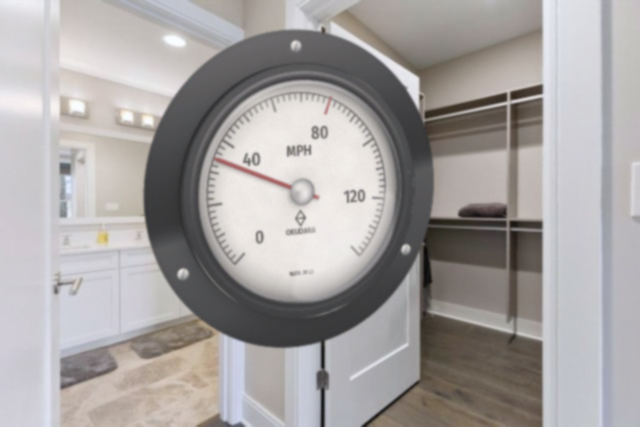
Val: 34,mph
